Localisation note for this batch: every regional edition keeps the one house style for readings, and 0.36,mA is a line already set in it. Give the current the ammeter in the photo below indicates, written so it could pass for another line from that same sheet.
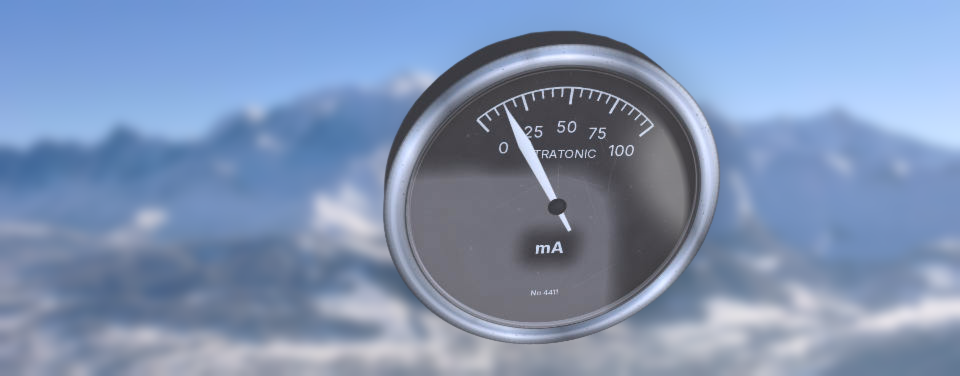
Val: 15,mA
